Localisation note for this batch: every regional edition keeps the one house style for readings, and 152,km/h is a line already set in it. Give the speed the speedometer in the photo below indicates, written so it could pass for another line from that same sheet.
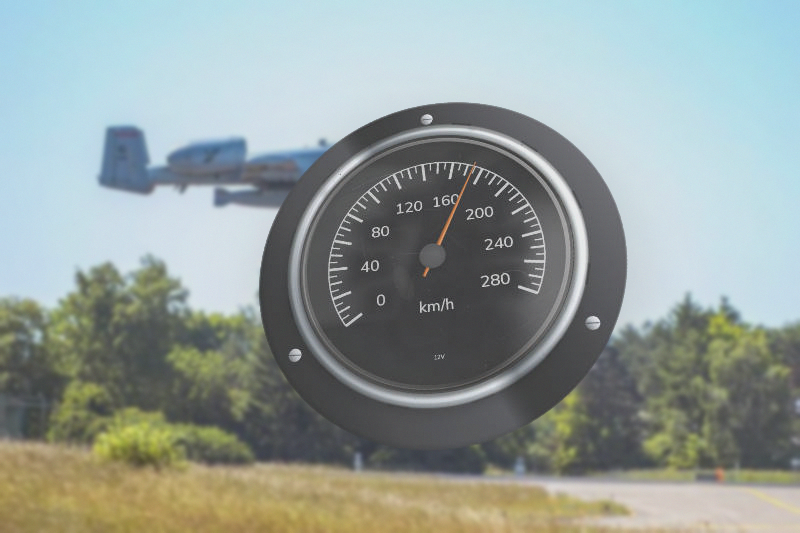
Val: 175,km/h
